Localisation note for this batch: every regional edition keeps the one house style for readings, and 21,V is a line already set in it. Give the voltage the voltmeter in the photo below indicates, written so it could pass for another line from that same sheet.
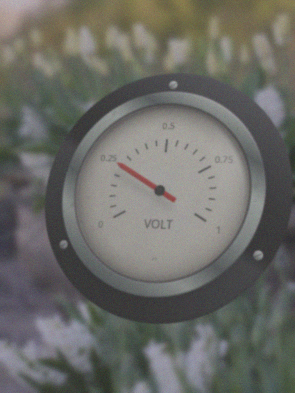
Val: 0.25,V
